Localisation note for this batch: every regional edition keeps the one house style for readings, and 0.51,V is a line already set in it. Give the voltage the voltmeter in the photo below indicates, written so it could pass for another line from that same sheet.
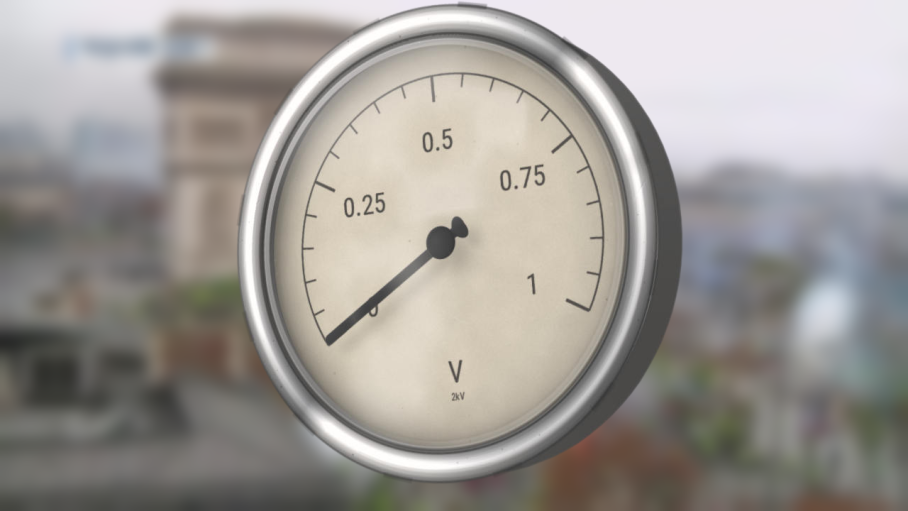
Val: 0,V
